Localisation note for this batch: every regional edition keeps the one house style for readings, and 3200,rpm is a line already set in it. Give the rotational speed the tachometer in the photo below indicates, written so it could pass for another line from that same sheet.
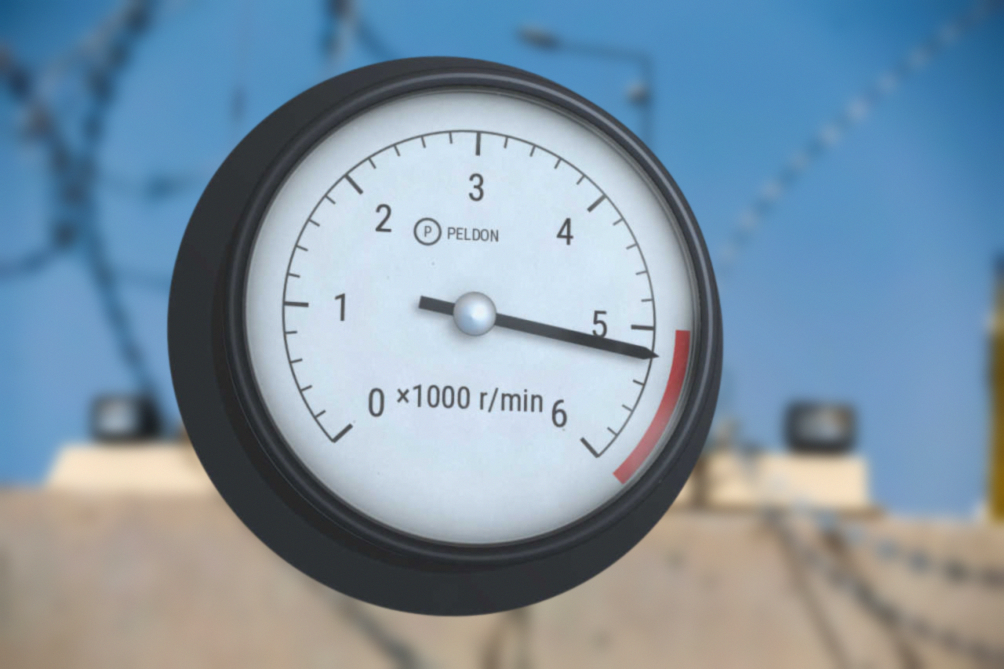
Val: 5200,rpm
